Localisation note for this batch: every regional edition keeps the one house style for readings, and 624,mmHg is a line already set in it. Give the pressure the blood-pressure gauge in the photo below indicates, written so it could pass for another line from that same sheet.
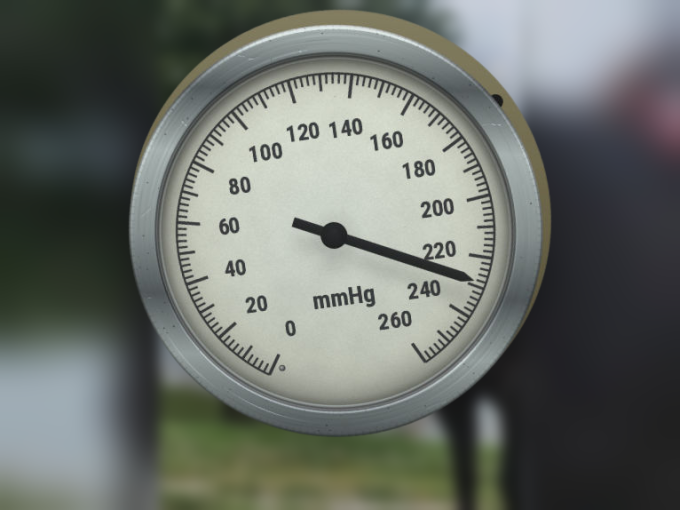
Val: 228,mmHg
